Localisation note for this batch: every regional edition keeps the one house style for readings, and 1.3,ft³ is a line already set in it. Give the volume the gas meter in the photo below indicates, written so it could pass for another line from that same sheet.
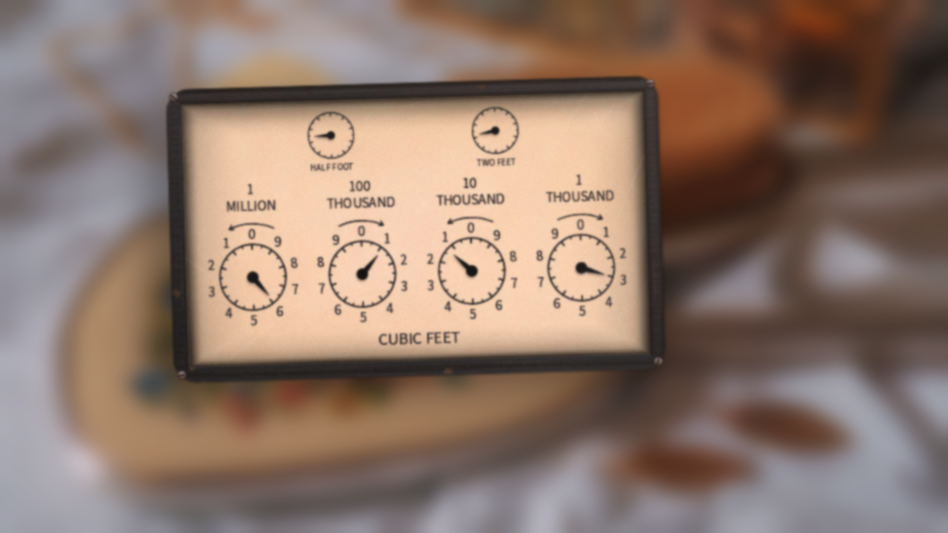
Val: 611300,ft³
